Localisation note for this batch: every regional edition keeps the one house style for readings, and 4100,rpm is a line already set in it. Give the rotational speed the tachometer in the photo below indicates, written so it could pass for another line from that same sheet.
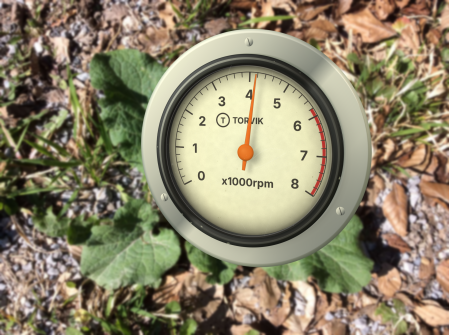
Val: 4200,rpm
